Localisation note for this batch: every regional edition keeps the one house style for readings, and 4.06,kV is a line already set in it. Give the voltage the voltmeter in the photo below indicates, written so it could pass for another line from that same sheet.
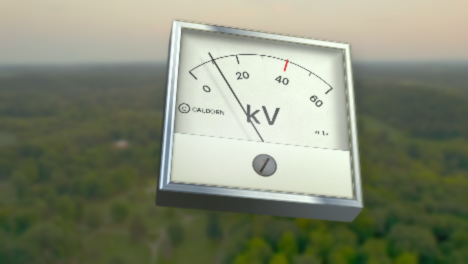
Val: 10,kV
